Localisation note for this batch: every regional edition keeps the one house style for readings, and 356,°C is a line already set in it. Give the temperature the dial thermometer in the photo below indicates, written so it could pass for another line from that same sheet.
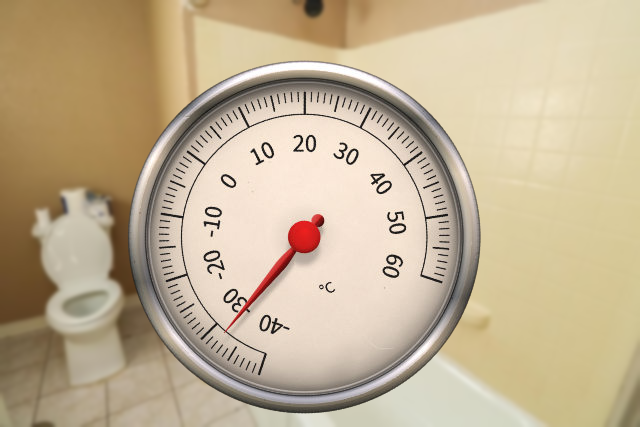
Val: -32,°C
